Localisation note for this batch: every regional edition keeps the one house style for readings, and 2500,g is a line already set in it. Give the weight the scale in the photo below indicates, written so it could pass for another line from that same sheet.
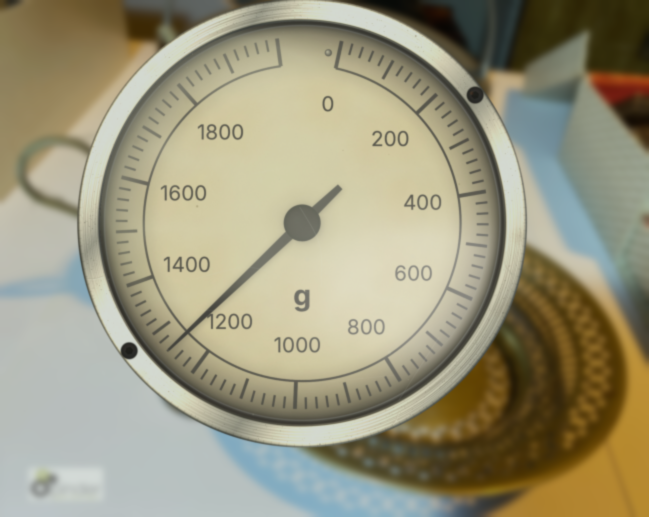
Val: 1260,g
